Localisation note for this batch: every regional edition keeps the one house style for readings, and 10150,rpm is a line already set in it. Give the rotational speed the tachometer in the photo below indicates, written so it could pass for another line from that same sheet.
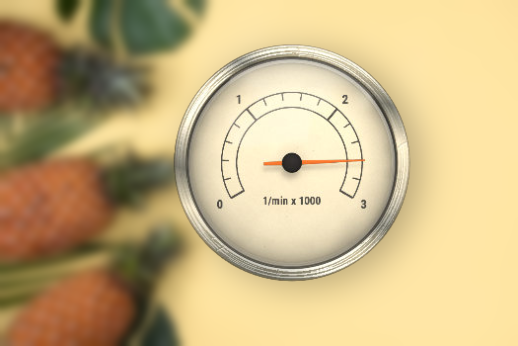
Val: 2600,rpm
